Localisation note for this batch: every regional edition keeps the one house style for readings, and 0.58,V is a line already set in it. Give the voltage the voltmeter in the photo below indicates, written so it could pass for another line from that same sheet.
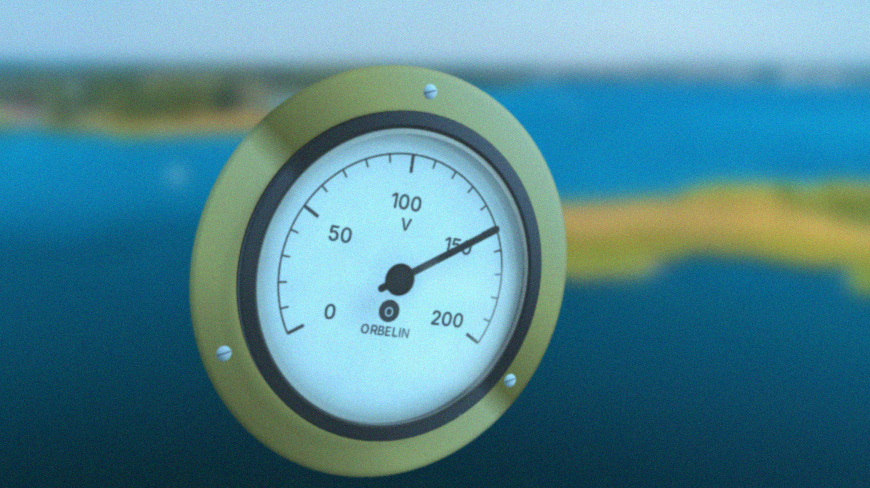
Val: 150,V
